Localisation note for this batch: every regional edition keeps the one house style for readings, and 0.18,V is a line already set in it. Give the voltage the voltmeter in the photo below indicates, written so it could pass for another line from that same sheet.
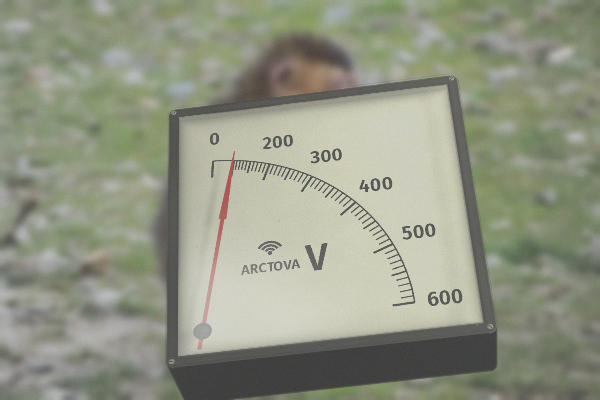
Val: 100,V
